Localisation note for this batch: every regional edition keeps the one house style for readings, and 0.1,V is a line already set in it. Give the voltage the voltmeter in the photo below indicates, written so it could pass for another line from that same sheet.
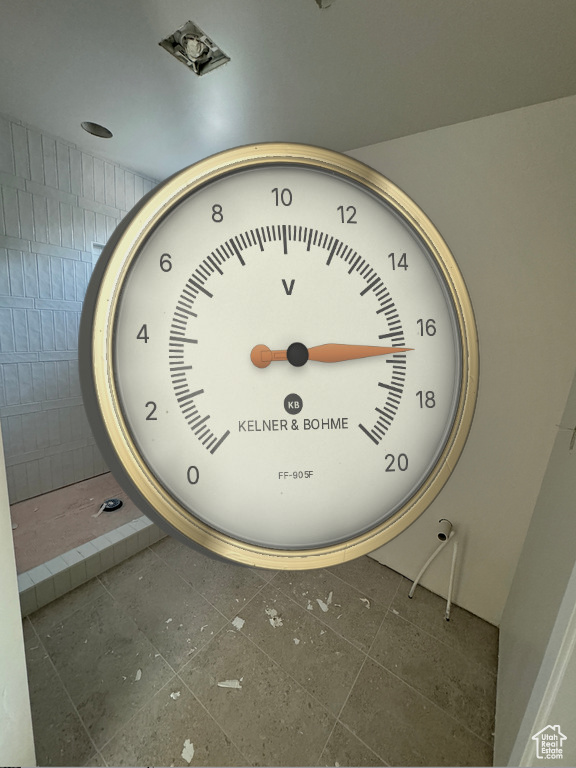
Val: 16.6,V
